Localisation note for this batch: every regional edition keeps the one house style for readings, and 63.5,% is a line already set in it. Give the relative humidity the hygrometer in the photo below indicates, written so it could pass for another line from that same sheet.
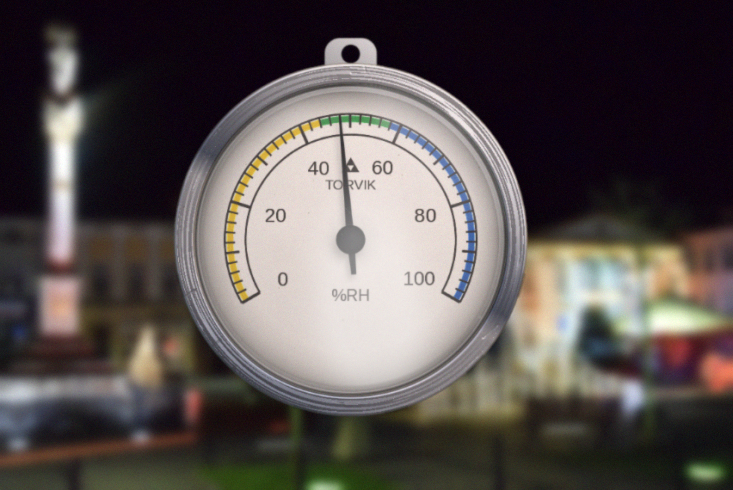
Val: 48,%
